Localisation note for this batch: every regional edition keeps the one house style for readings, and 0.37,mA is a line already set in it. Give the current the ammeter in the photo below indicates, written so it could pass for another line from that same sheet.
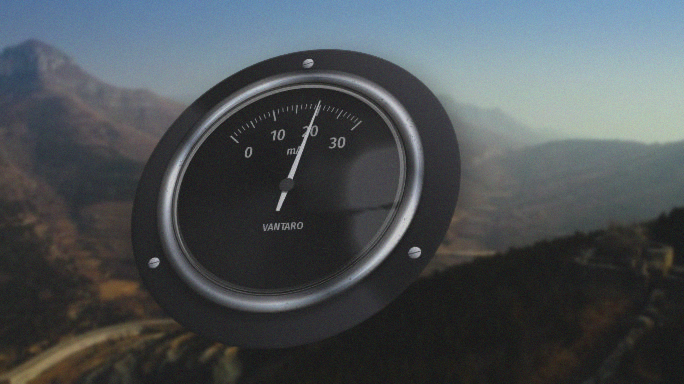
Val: 20,mA
